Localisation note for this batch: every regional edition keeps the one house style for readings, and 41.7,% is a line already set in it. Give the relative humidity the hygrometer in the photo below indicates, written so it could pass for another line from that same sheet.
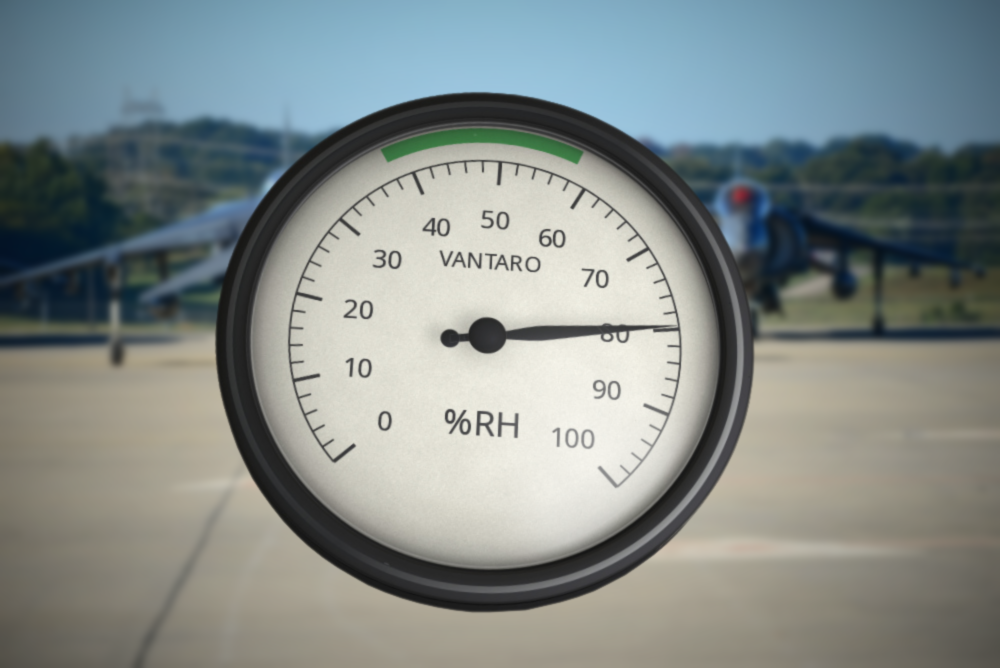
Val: 80,%
